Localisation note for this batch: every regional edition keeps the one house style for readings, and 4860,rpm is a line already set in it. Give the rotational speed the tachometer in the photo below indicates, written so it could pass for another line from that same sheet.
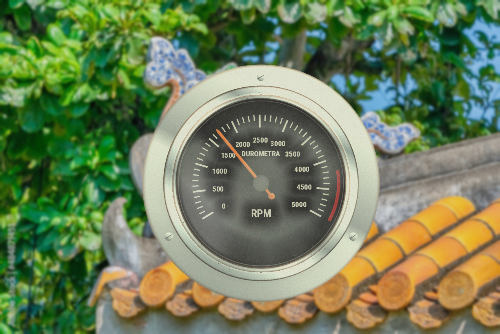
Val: 1700,rpm
